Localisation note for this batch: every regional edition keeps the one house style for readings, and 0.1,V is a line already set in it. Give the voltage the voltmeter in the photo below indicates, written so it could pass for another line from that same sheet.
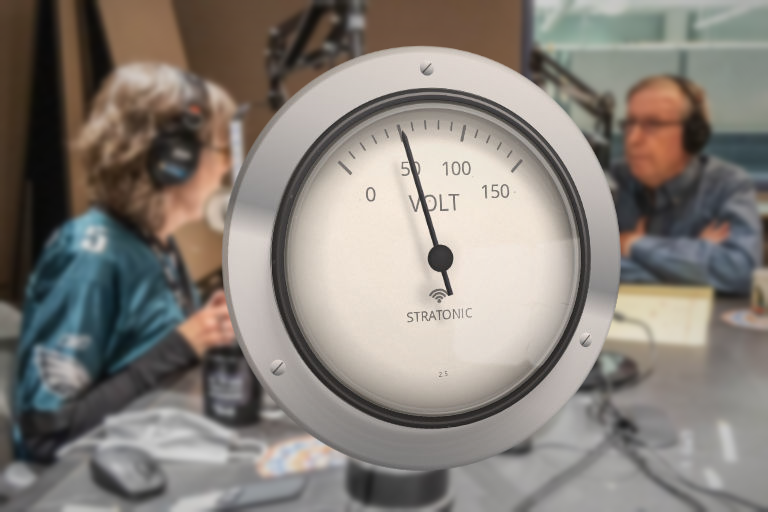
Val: 50,V
